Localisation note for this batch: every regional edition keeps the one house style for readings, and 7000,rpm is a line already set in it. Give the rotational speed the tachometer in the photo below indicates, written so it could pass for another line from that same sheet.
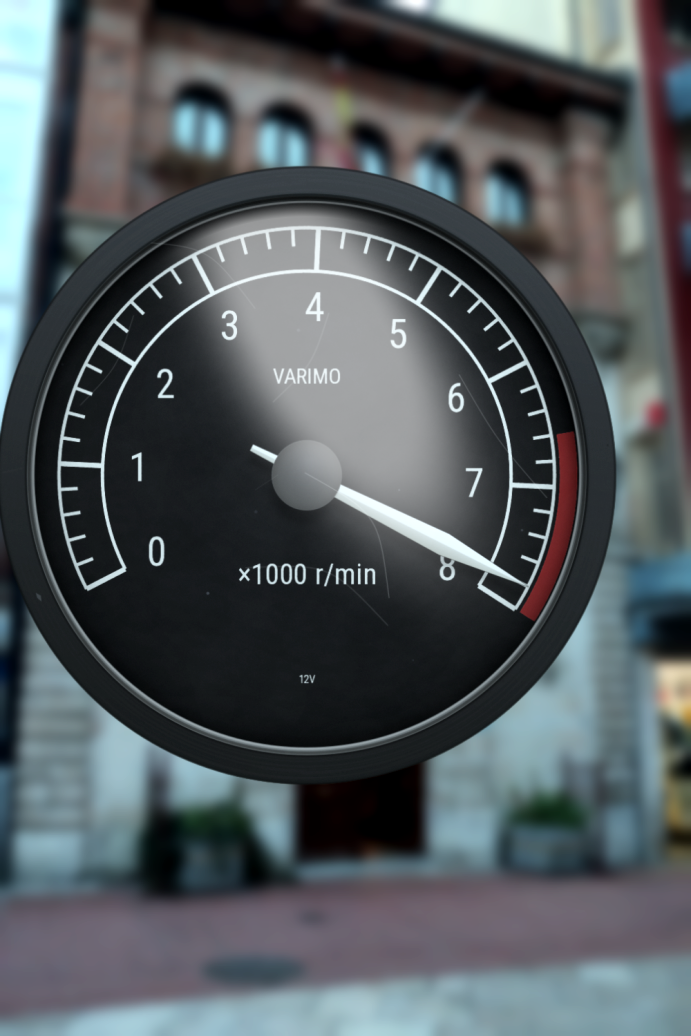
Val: 7800,rpm
